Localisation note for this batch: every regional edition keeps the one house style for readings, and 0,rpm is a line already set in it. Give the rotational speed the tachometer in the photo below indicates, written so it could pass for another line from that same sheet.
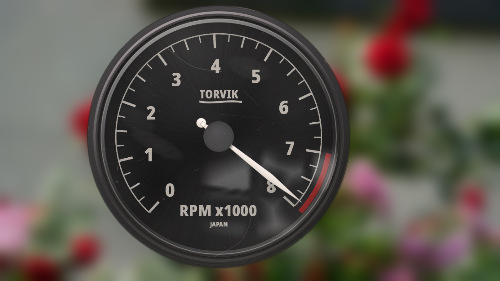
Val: 7875,rpm
